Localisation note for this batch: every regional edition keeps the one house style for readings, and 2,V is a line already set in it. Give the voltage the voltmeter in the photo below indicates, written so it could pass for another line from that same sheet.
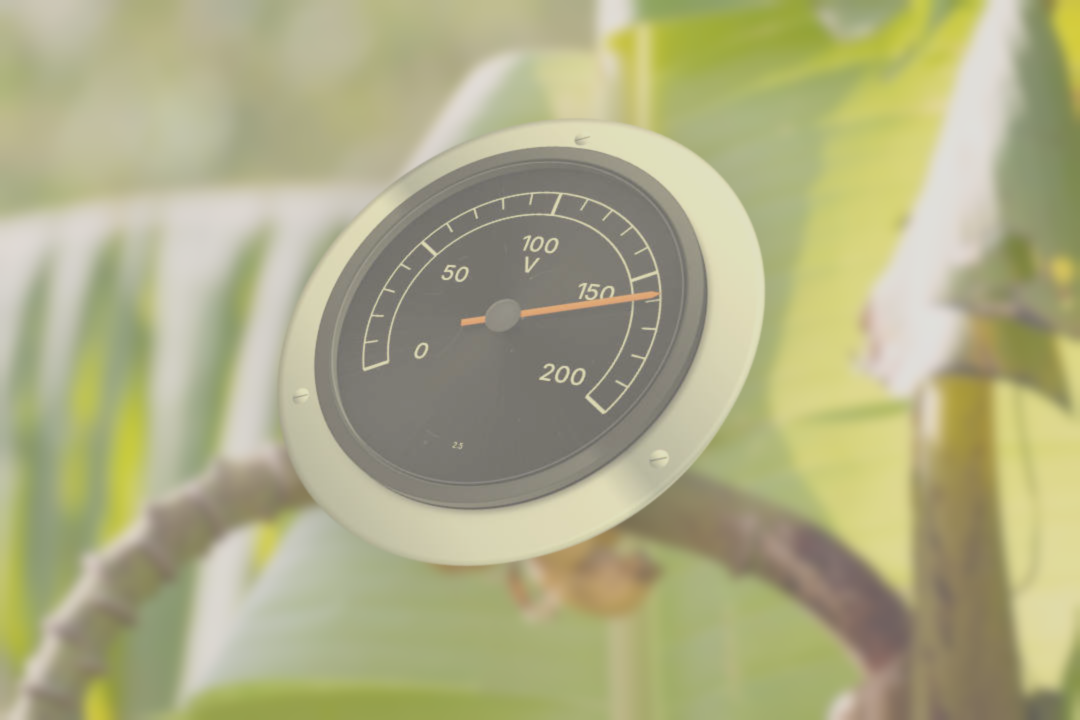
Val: 160,V
